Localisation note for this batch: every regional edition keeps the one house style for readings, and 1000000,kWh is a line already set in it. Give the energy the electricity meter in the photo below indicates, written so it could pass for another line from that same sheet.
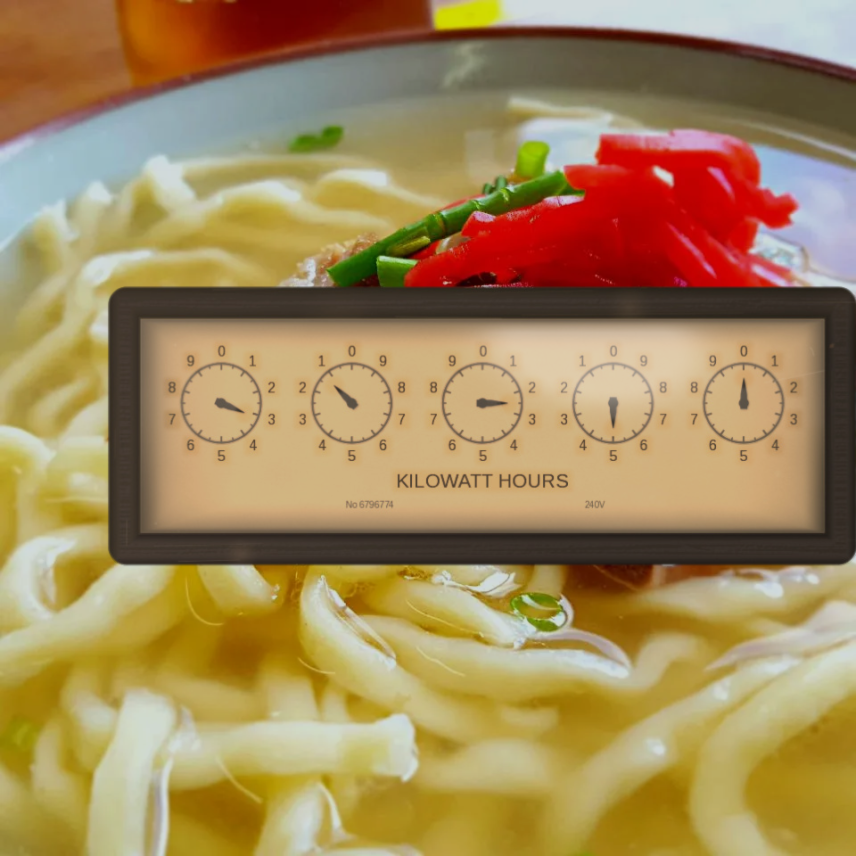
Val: 31250,kWh
